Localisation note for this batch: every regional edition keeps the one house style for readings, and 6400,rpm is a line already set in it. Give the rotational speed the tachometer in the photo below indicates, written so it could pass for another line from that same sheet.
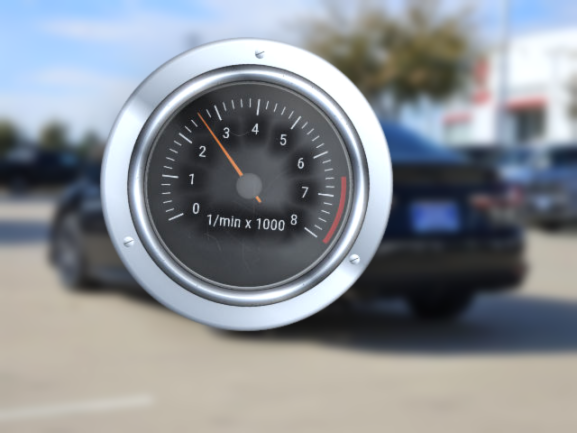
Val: 2600,rpm
